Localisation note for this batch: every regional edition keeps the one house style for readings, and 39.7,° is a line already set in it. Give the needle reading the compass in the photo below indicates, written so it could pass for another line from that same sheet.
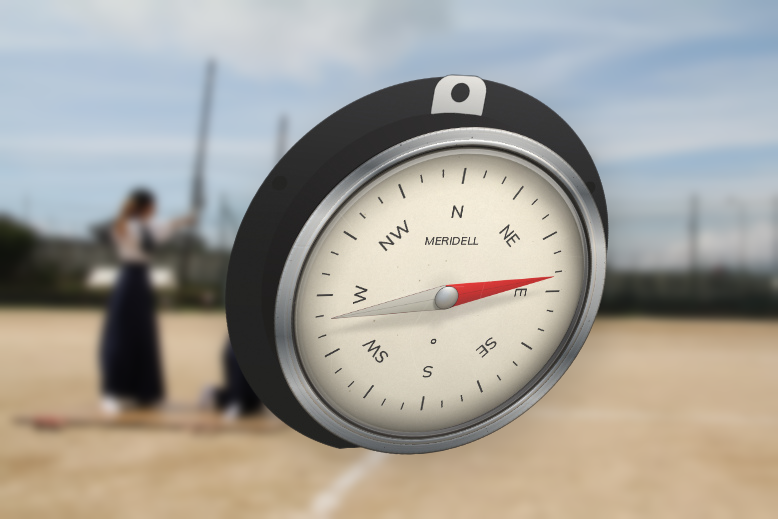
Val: 80,°
